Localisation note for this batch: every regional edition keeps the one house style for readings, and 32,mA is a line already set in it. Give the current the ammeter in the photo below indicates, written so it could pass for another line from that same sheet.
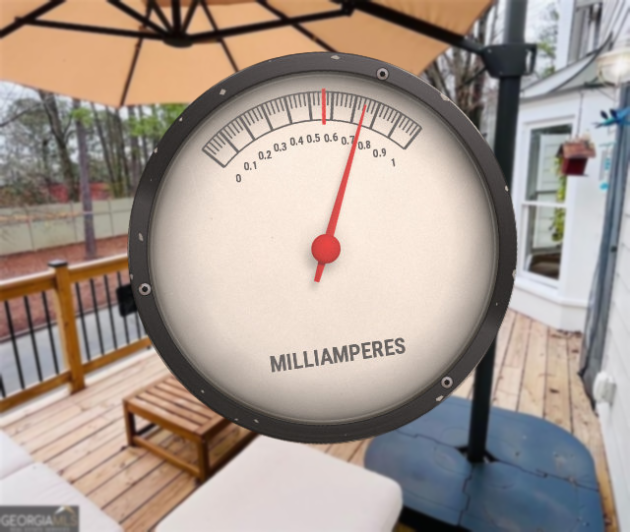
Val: 0.74,mA
